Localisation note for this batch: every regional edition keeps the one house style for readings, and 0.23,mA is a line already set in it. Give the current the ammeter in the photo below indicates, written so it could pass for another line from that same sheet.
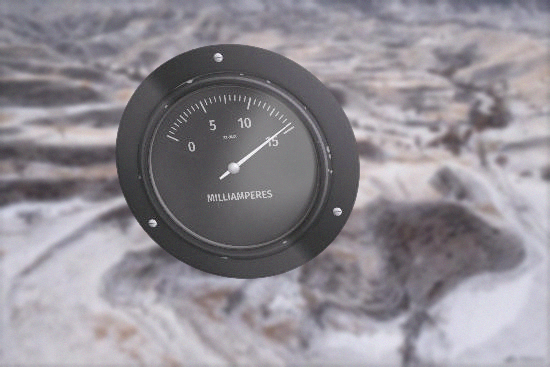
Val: 14.5,mA
